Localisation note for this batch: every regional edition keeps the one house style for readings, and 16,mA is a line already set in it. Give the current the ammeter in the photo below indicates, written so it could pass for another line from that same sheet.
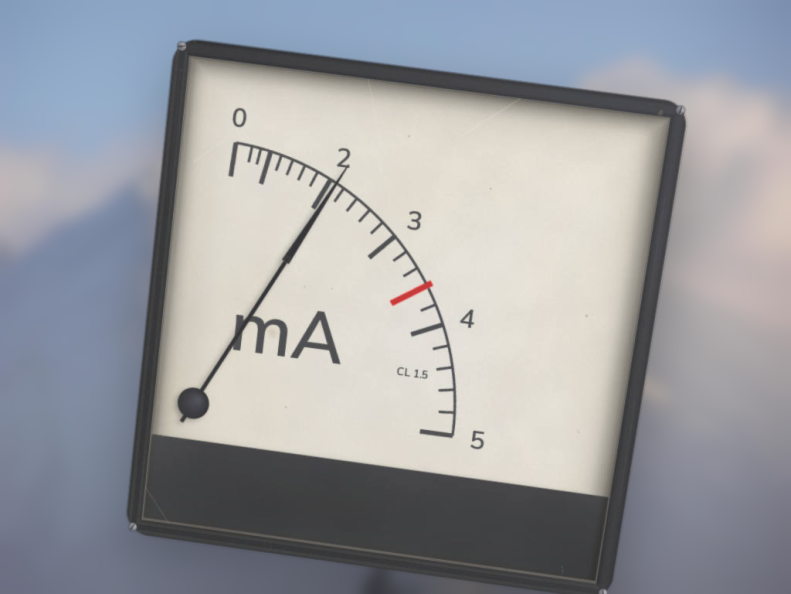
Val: 2.1,mA
